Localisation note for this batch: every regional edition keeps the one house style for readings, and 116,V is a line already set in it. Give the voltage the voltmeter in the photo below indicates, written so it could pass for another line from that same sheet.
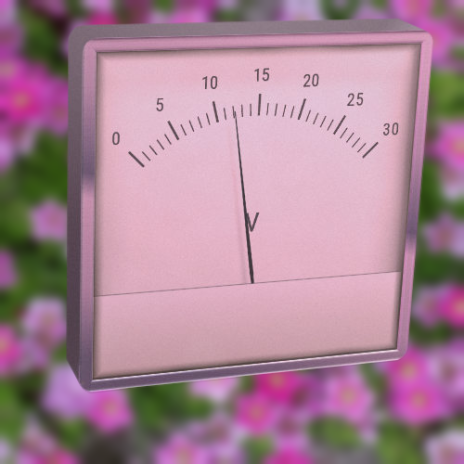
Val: 12,V
